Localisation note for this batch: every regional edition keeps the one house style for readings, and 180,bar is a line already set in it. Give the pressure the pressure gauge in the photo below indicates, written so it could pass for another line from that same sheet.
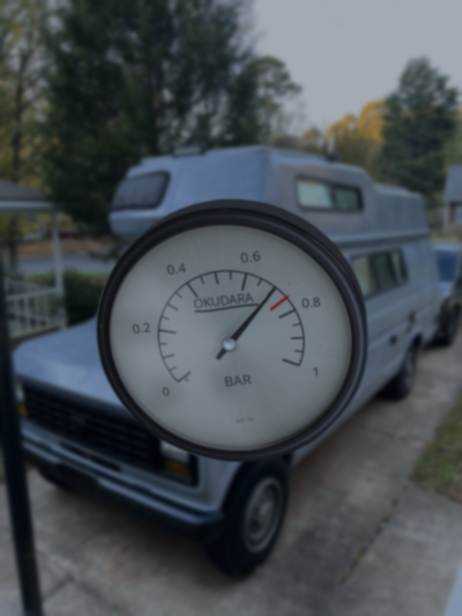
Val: 0.7,bar
